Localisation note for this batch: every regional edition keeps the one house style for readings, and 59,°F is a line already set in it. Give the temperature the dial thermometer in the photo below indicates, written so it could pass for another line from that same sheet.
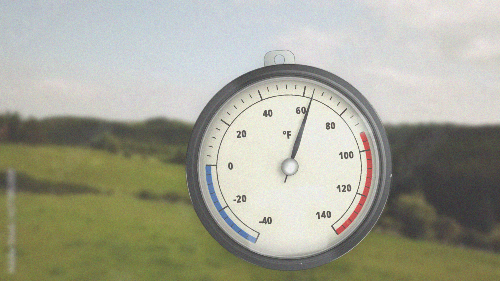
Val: 64,°F
